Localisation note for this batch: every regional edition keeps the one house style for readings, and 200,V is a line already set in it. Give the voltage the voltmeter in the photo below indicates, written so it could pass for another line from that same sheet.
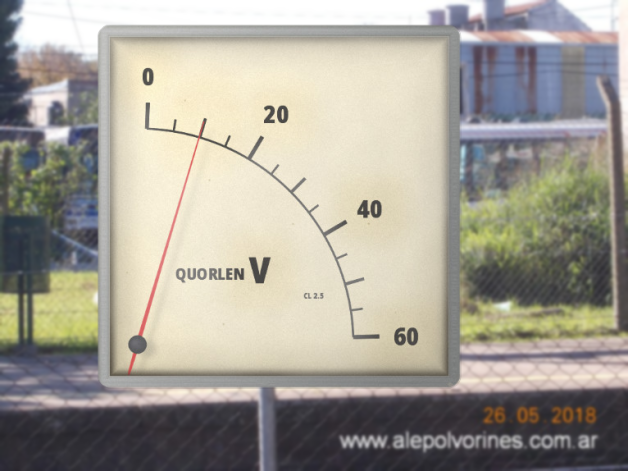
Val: 10,V
